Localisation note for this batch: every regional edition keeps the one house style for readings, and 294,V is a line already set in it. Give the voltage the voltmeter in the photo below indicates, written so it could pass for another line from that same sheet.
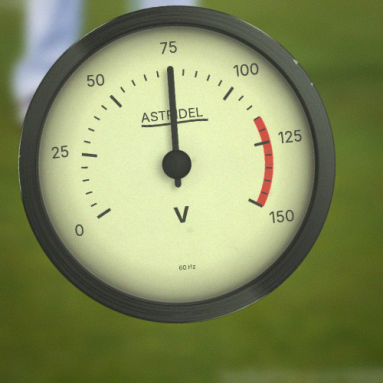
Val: 75,V
